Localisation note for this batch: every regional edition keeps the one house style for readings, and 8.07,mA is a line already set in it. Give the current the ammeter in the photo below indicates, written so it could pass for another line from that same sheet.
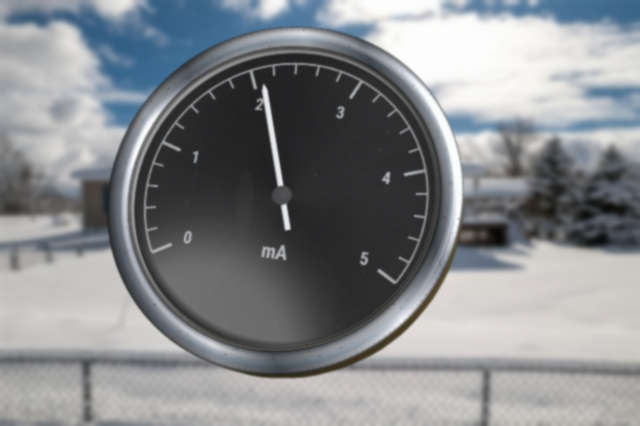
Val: 2.1,mA
